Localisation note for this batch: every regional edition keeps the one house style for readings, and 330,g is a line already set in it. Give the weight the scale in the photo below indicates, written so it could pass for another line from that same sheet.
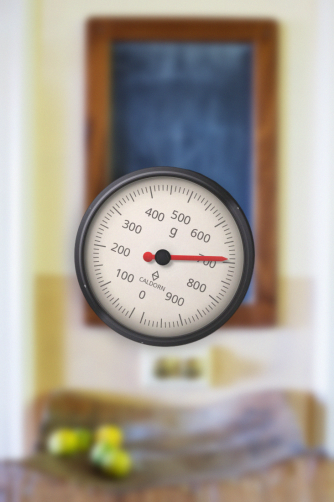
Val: 690,g
